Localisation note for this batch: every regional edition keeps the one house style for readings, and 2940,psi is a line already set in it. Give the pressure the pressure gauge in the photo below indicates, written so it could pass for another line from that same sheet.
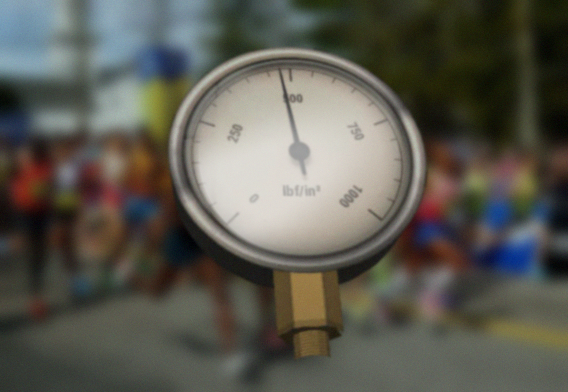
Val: 475,psi
